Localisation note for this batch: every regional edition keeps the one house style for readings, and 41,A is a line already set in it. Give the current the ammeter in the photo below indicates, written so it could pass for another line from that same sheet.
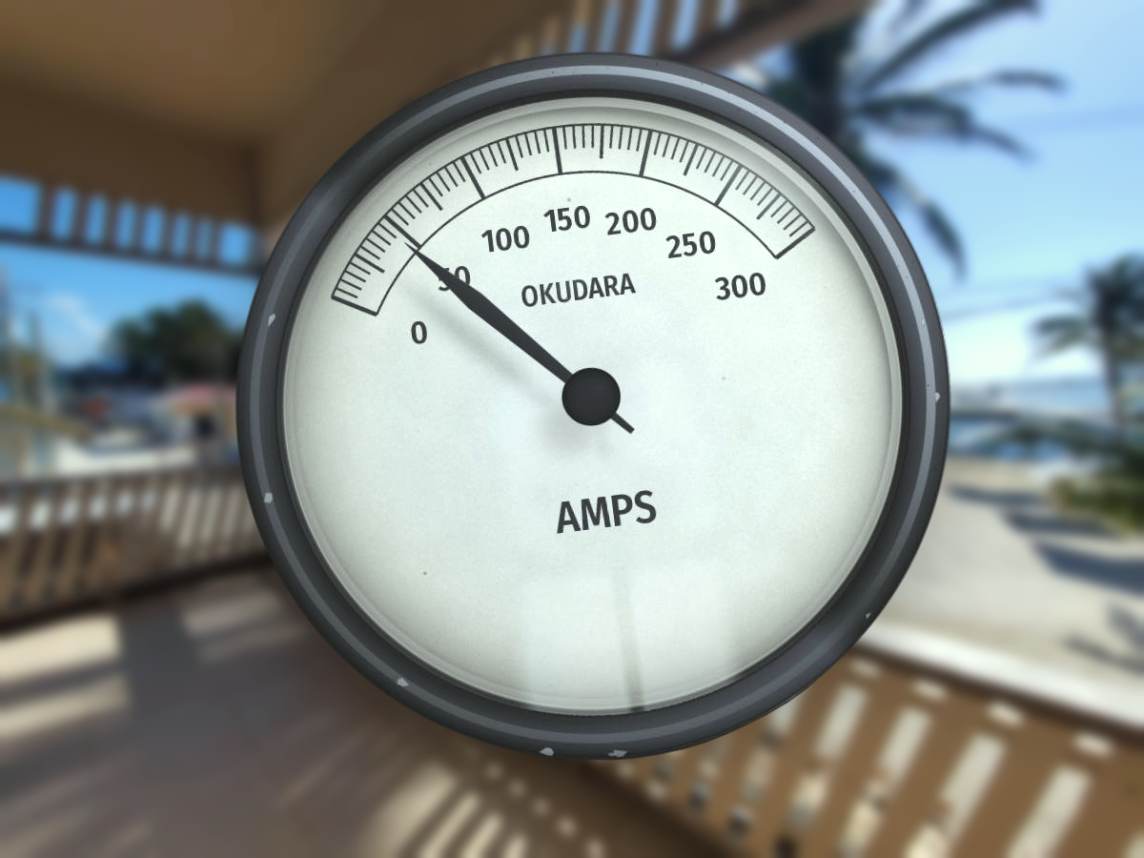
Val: 45,A
